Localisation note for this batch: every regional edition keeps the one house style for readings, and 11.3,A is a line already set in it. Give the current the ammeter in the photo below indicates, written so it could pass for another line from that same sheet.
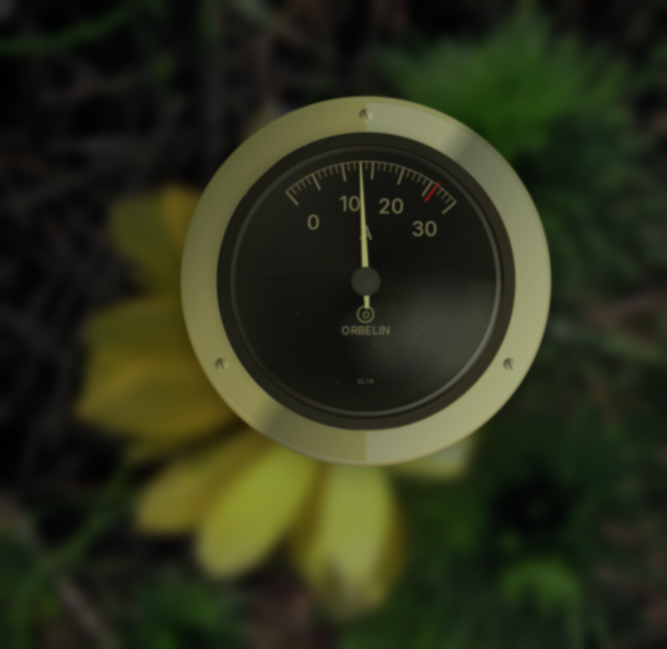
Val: 13,A
